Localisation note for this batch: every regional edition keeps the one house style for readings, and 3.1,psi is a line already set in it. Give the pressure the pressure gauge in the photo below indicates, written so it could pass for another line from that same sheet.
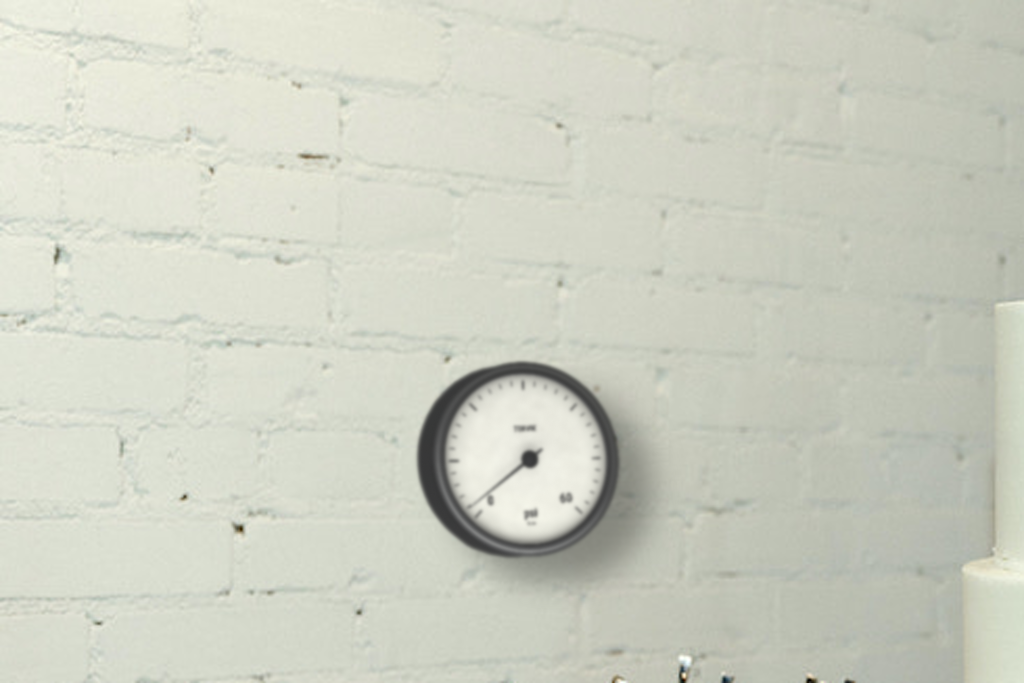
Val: 2,psi
